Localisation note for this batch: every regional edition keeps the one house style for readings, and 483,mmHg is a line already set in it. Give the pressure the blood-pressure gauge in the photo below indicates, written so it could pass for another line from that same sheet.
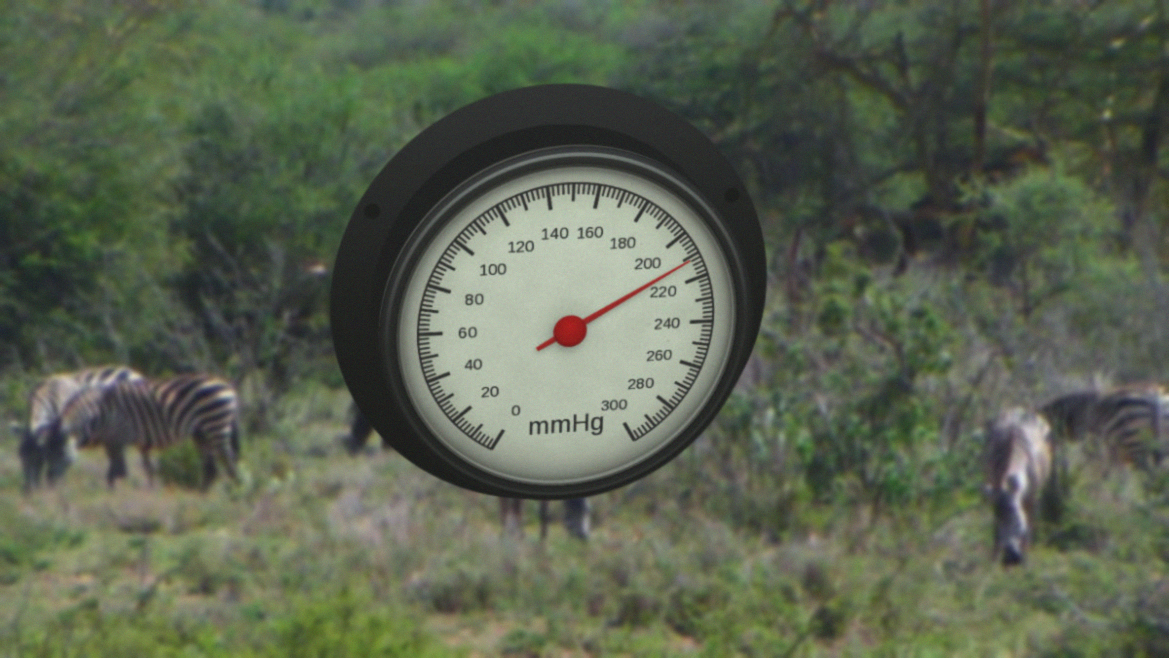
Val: 210,mmHg
